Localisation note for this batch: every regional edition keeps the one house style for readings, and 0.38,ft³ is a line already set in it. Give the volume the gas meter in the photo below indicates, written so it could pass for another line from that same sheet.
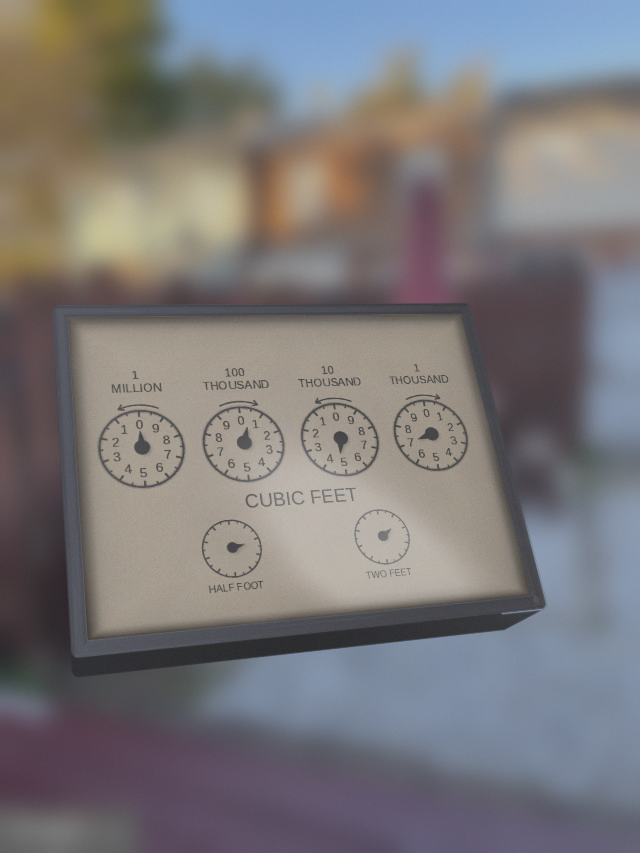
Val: 4700,ft³
